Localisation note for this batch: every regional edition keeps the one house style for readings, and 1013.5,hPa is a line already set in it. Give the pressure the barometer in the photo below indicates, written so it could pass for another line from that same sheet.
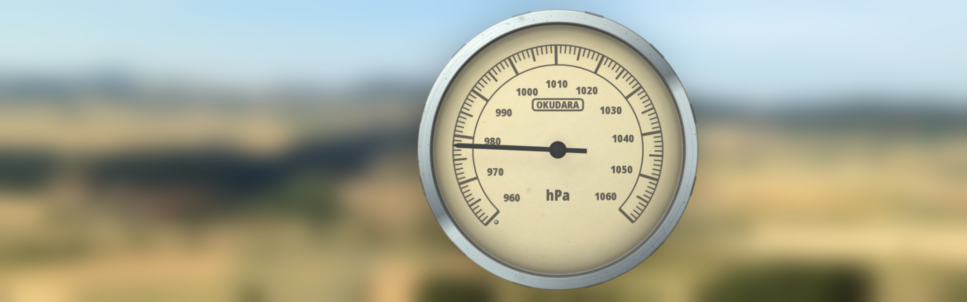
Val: 978,hPa
